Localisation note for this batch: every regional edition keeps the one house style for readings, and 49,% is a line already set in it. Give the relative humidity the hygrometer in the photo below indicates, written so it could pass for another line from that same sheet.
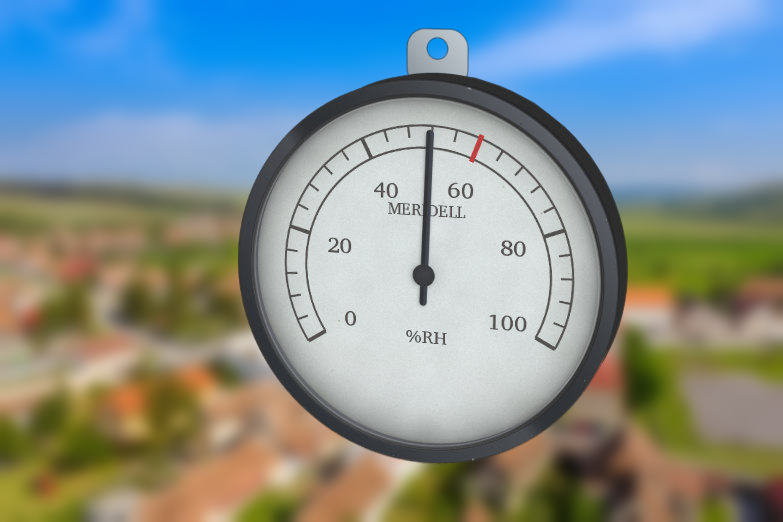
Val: 52,%
